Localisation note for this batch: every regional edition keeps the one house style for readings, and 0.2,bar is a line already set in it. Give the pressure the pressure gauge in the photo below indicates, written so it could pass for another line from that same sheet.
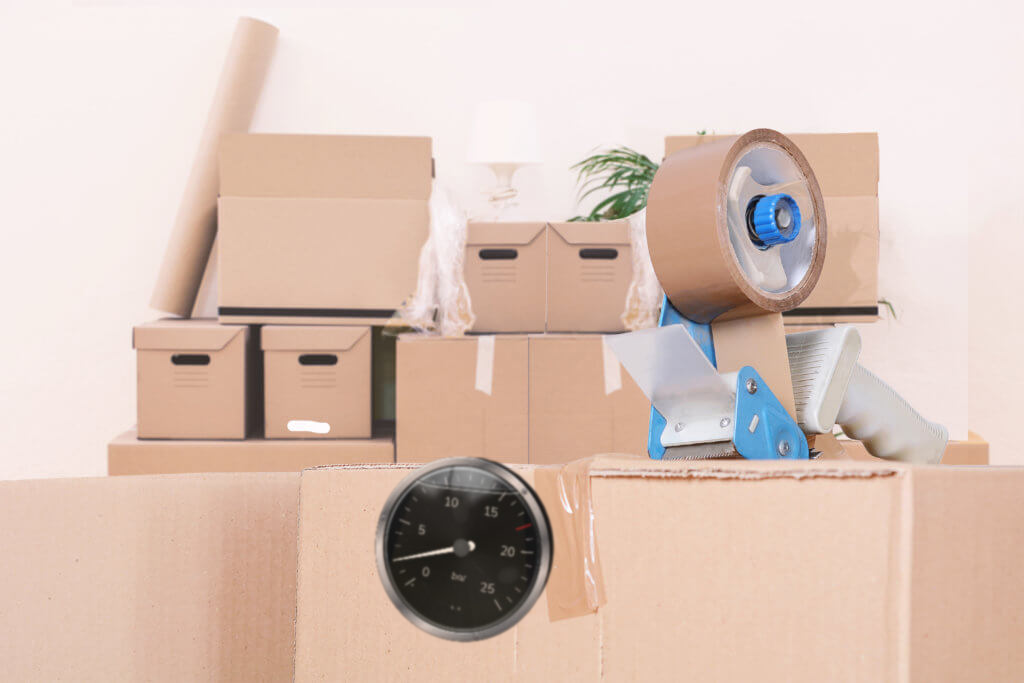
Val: 2,bar
